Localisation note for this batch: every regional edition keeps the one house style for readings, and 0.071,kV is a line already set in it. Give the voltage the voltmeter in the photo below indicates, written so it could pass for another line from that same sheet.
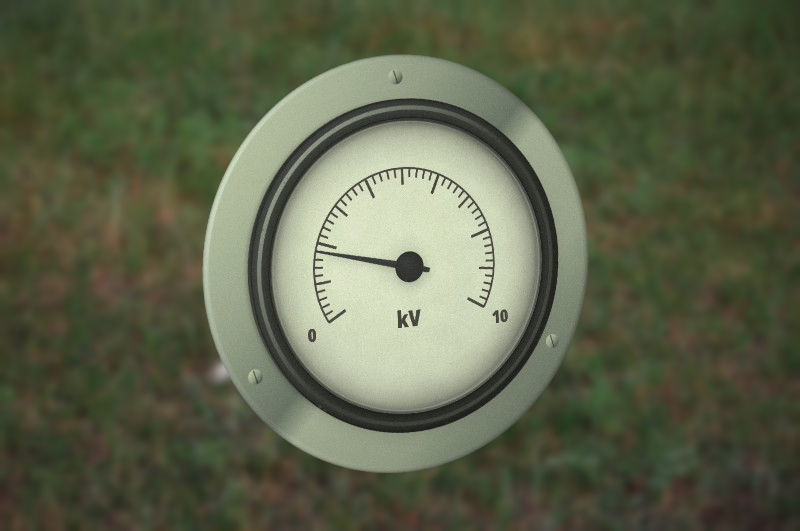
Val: 1.8,kV
